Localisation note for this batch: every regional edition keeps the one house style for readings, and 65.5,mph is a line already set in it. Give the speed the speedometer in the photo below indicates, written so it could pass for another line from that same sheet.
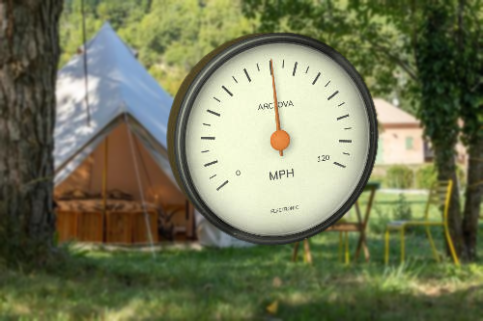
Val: 60,mph
